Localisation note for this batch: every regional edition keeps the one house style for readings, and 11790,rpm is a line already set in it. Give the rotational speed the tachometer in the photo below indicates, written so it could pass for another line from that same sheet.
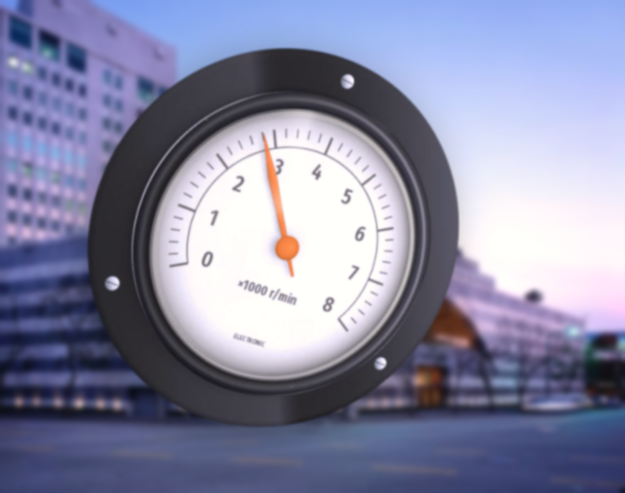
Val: 2800,rpm
